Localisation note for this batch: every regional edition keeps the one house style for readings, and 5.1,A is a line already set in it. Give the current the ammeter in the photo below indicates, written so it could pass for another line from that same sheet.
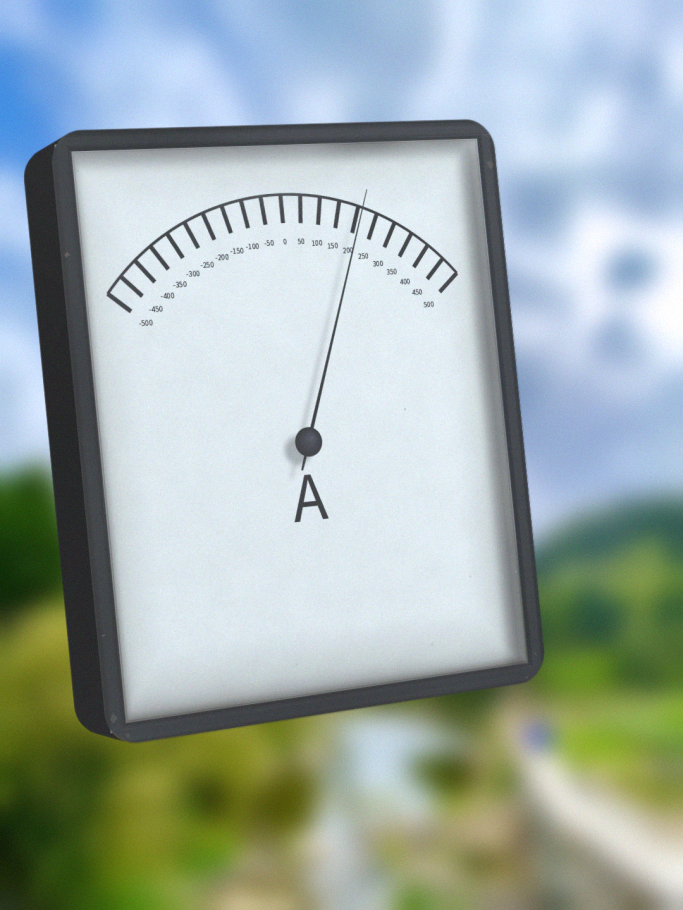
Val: 200,A
